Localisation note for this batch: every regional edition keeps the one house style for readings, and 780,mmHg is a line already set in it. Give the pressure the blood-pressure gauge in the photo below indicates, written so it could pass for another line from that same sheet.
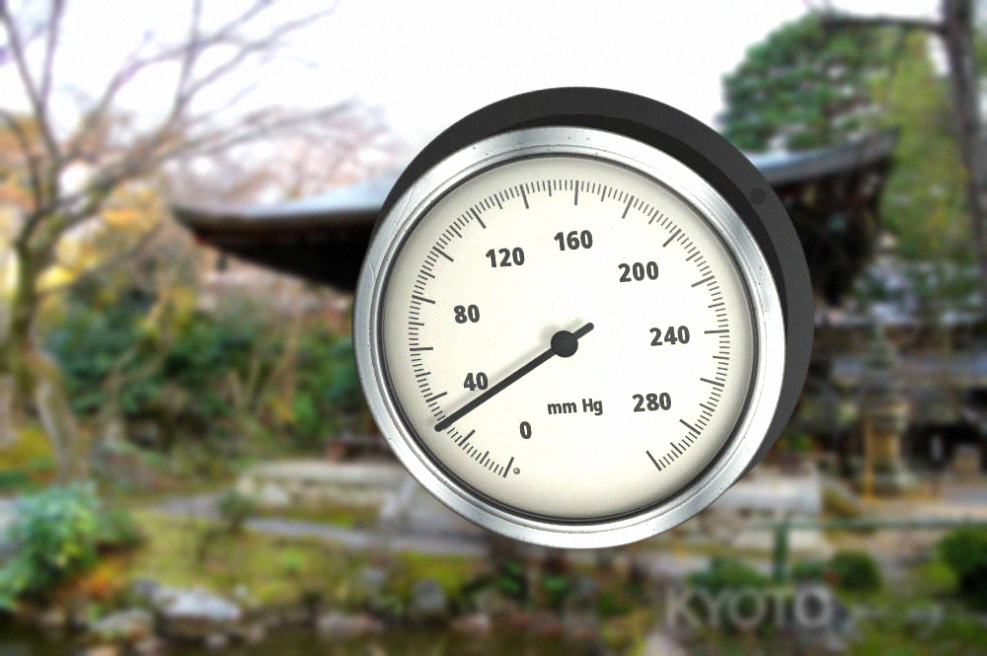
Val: 30,mmHg
